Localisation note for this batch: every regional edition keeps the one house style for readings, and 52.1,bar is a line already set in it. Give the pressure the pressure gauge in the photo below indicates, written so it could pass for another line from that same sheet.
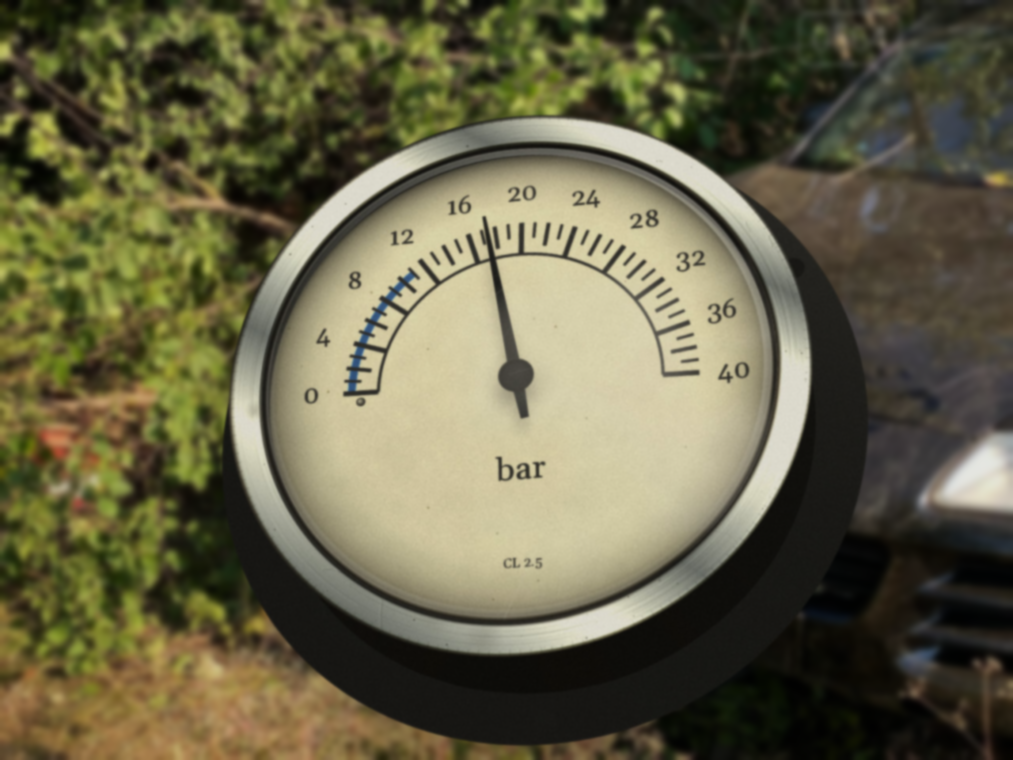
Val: 17.5,bar
